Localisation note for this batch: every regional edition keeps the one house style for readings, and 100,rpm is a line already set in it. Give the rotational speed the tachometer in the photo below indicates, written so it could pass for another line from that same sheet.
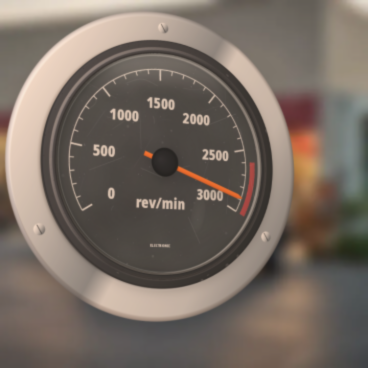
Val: 2900,rpm
